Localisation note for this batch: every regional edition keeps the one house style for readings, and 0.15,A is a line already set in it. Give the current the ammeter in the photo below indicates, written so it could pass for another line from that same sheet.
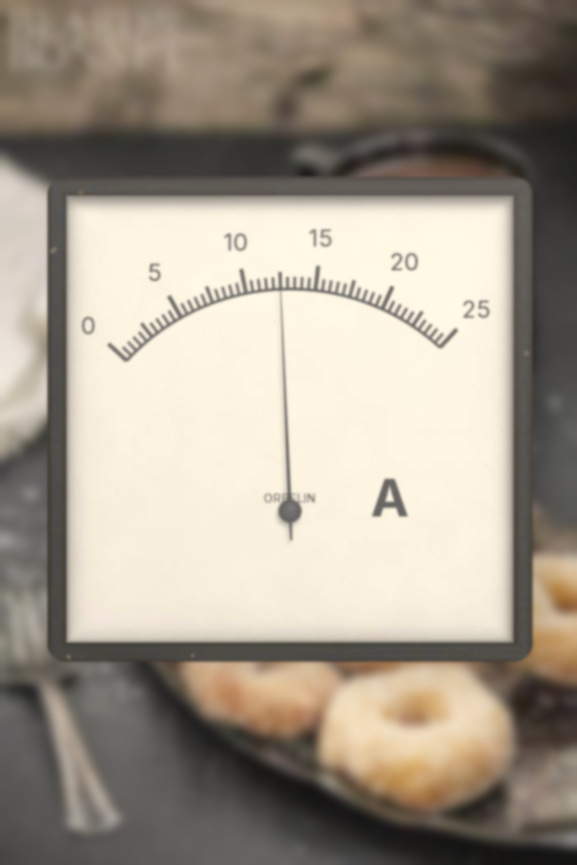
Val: 12.5,A
